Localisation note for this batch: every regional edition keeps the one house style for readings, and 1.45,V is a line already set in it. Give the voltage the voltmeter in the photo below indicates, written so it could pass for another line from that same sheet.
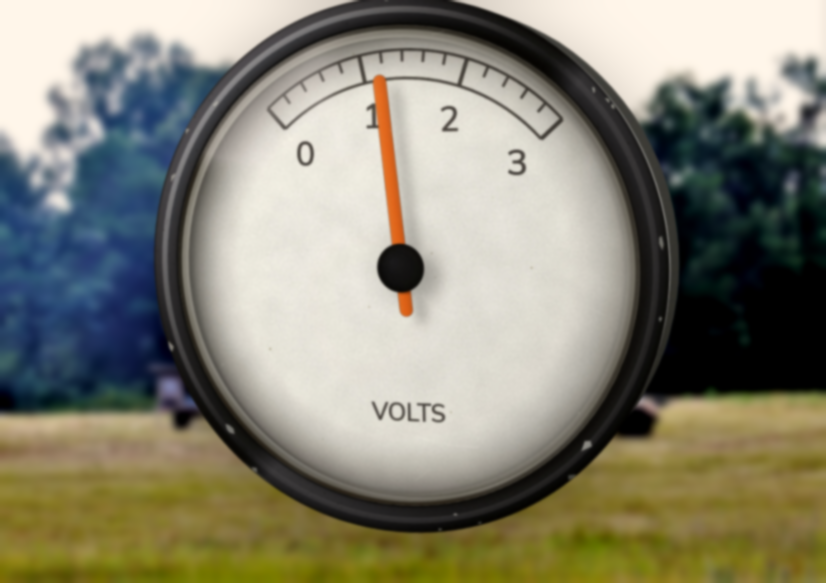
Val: 1.2,V
